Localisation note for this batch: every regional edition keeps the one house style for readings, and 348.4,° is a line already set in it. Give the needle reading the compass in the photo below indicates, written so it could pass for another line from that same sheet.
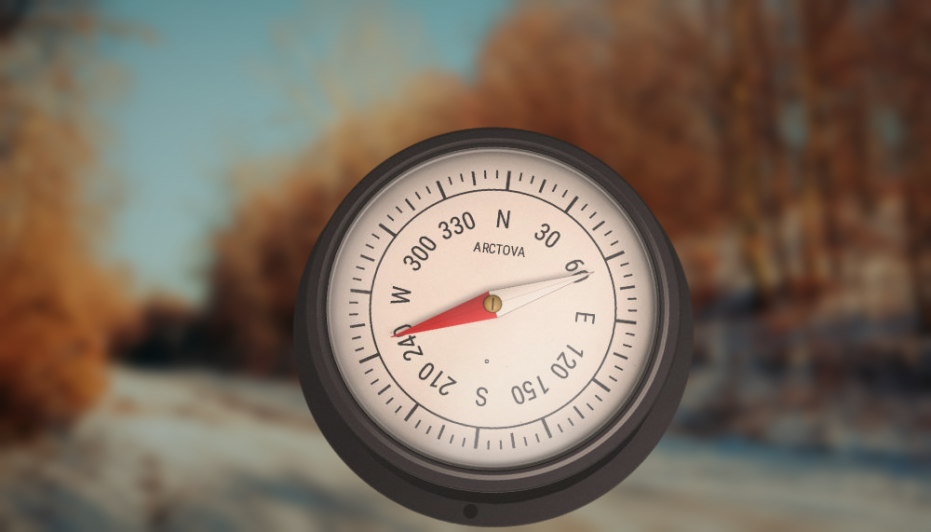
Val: 245,°
